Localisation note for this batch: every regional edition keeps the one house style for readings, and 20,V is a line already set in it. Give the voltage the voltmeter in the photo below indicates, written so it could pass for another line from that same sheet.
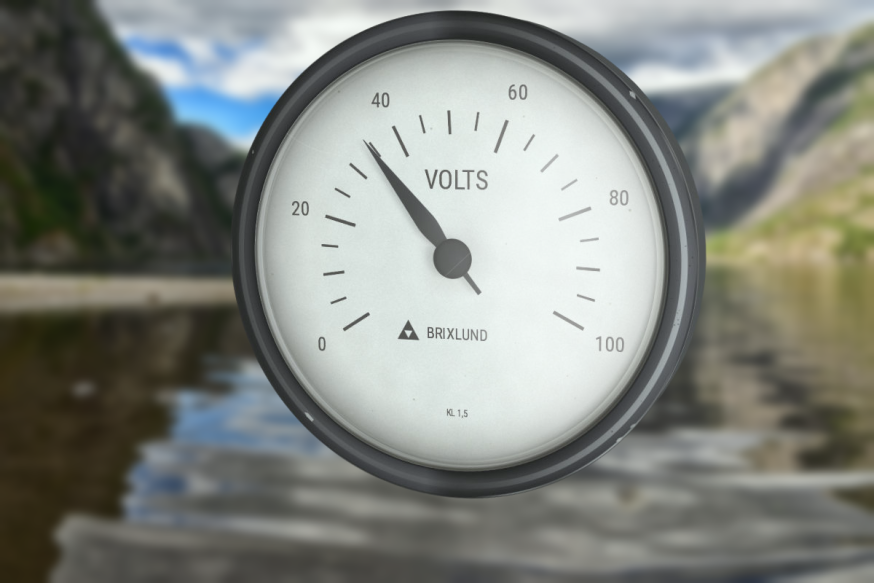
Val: 35,V
